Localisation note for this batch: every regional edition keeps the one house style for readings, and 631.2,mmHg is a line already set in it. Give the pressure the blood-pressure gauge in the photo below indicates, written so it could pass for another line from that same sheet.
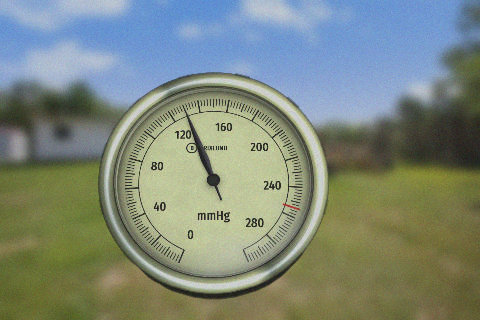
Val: 130,mmHg
